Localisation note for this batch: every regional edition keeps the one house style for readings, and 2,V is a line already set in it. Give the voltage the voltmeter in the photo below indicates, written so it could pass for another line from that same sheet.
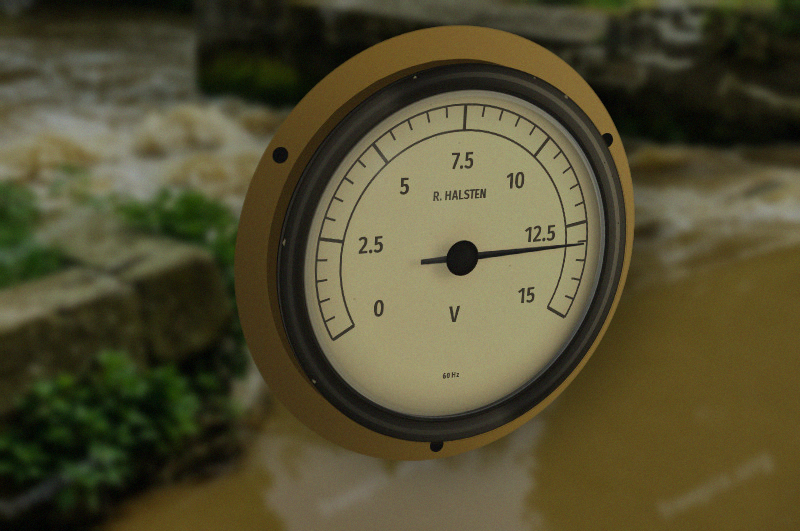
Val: 13,V
